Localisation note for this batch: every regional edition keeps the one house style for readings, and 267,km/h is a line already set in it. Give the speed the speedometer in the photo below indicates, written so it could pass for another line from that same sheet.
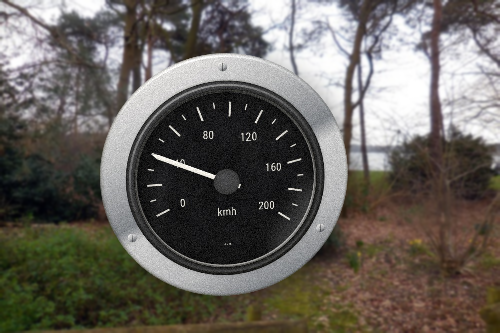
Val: 40,km/h
